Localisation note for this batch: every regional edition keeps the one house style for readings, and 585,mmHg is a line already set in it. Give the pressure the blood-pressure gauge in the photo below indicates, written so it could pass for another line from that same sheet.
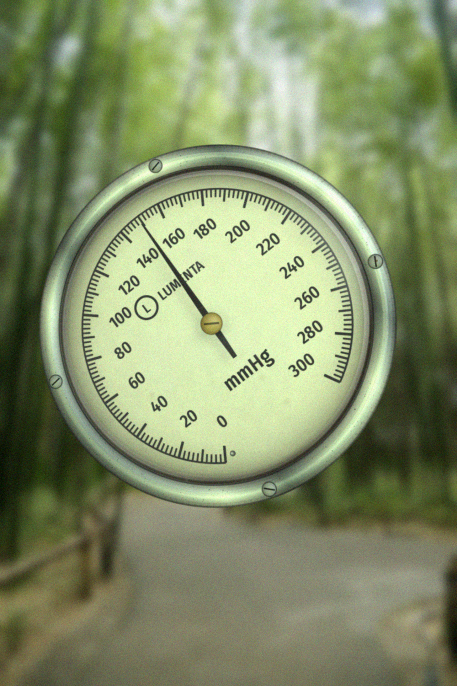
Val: 150,mmHg
